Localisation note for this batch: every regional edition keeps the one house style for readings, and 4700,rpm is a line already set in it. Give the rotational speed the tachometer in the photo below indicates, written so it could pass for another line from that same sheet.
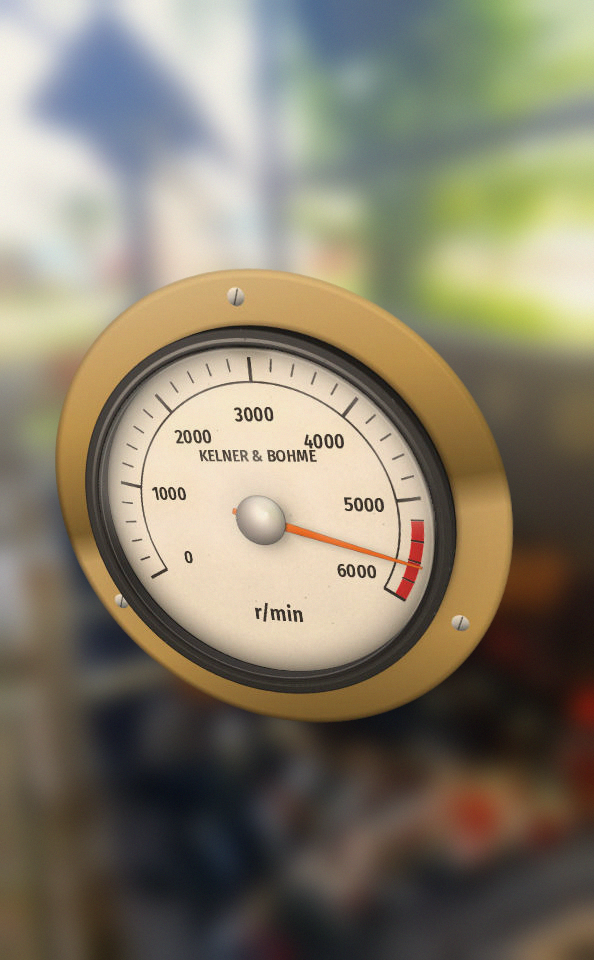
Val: 5600,rpm
